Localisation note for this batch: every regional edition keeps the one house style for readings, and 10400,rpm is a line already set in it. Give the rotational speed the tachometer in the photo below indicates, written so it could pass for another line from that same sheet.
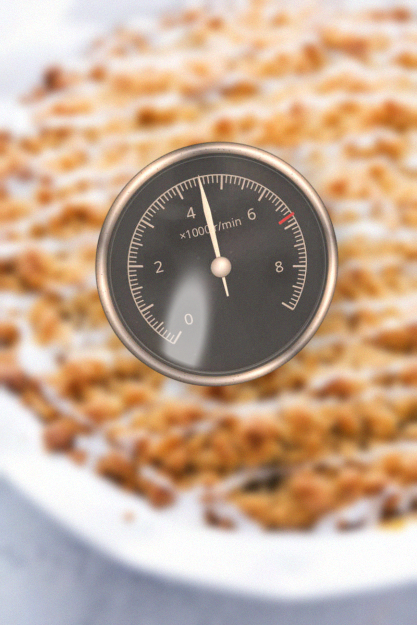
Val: 4500,rpm
